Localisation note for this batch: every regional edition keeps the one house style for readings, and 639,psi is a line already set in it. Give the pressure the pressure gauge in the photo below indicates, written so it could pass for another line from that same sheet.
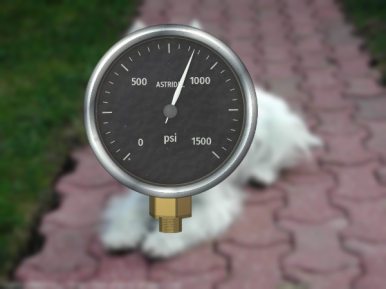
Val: 875,psi
